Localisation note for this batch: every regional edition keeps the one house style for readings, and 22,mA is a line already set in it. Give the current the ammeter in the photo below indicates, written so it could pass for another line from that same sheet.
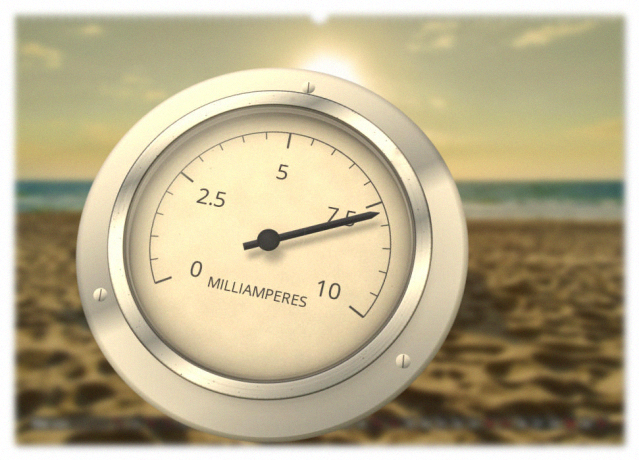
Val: 7.75,mA
